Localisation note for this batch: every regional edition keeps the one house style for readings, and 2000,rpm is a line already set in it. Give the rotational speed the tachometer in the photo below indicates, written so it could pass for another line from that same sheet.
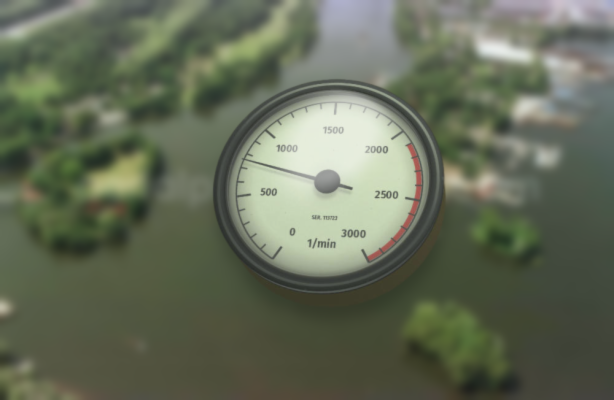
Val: 750,rpm
